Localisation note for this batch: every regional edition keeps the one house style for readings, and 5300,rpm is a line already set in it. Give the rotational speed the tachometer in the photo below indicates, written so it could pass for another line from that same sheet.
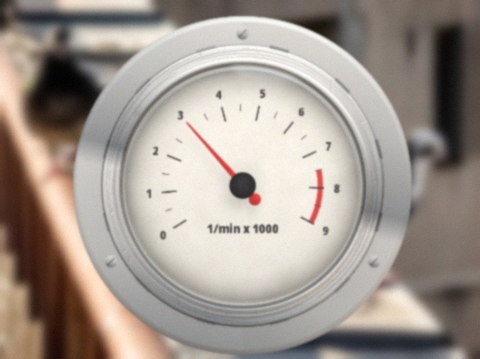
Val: 3000,rpm
